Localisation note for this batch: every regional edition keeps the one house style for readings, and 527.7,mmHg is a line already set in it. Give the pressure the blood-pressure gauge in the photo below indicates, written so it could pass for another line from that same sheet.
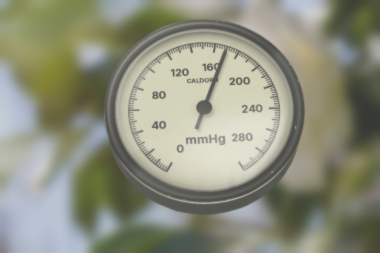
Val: 170,mmHg
